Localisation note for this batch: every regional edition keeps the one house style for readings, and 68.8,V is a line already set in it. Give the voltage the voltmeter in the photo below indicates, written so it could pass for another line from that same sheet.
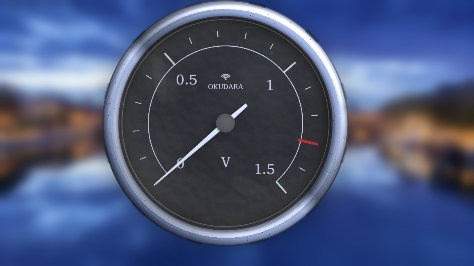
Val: 0,V
